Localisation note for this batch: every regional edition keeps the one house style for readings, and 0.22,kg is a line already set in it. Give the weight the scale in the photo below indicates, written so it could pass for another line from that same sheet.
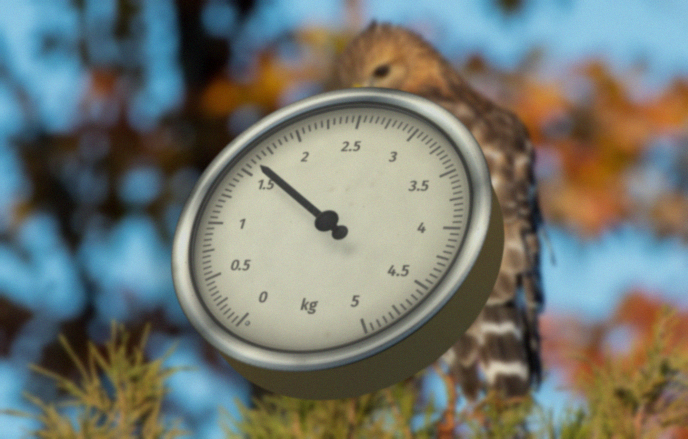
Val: 1.6,kg
